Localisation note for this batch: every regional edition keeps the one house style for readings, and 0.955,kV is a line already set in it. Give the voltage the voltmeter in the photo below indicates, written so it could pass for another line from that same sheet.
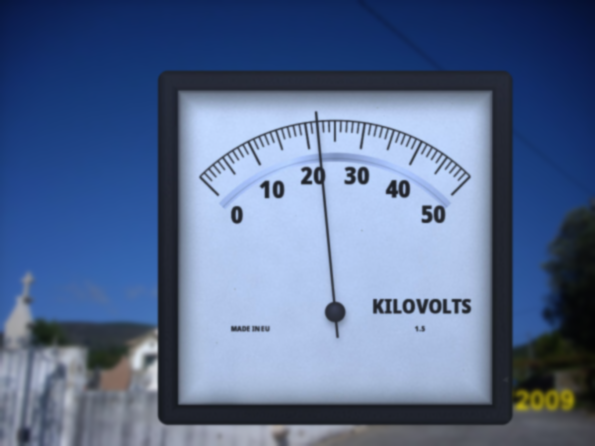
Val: 22,kV
